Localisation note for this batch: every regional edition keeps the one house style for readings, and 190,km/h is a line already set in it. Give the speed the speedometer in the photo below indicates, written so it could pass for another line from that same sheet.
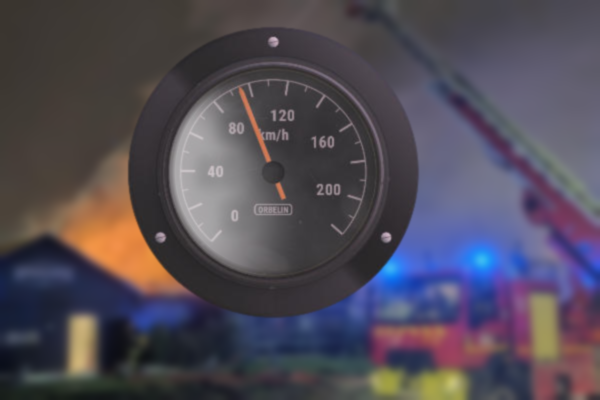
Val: 95,km/h
